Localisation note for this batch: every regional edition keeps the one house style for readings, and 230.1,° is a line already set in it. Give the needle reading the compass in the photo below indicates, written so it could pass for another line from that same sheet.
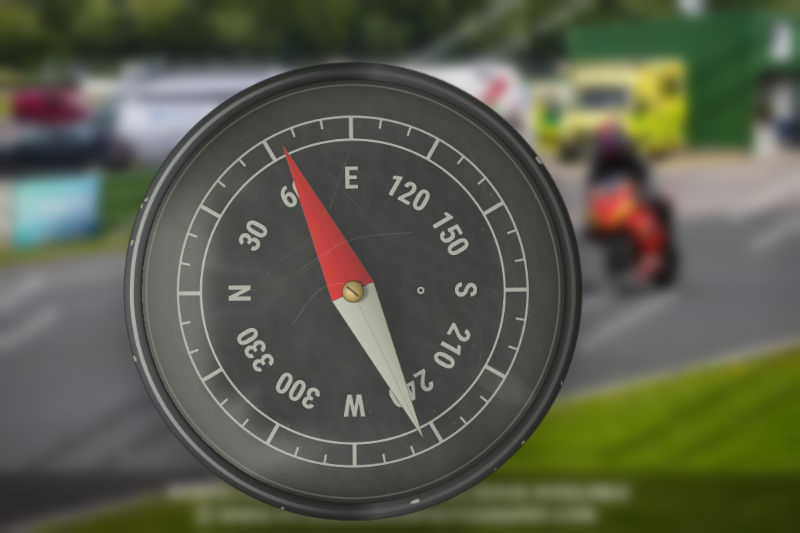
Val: 65,°
